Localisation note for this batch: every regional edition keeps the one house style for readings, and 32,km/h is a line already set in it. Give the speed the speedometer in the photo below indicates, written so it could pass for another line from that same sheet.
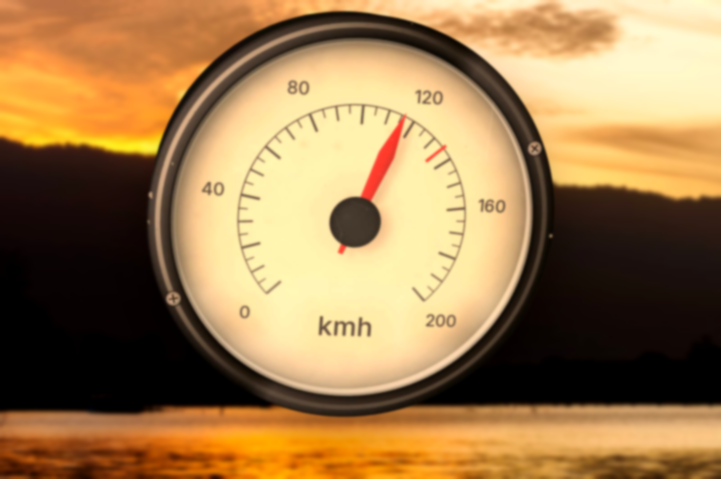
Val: 115,km/h
